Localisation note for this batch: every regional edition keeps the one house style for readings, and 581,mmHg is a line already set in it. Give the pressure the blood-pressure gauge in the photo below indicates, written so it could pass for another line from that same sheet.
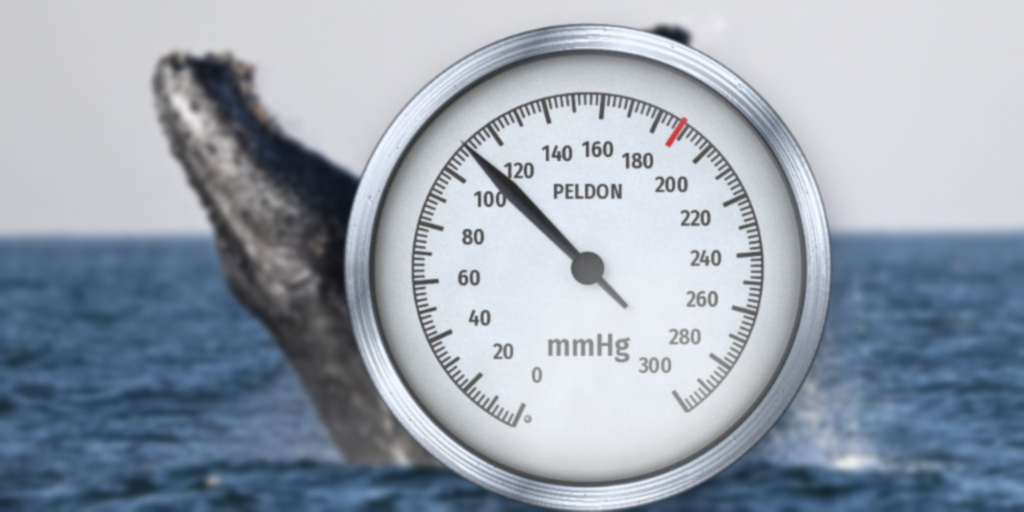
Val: 110,mmHg
